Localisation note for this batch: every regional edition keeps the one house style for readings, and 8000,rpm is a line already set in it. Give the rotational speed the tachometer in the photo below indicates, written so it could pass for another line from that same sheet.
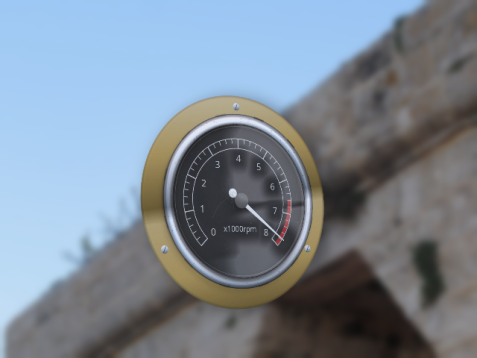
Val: 7800,rpm
